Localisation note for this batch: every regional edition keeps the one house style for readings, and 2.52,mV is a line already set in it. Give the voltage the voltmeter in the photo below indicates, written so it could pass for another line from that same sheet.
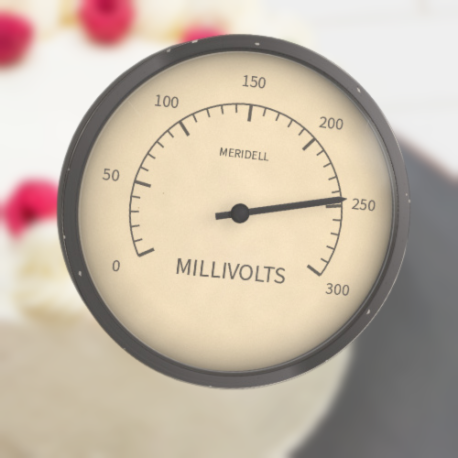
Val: 245,mV
